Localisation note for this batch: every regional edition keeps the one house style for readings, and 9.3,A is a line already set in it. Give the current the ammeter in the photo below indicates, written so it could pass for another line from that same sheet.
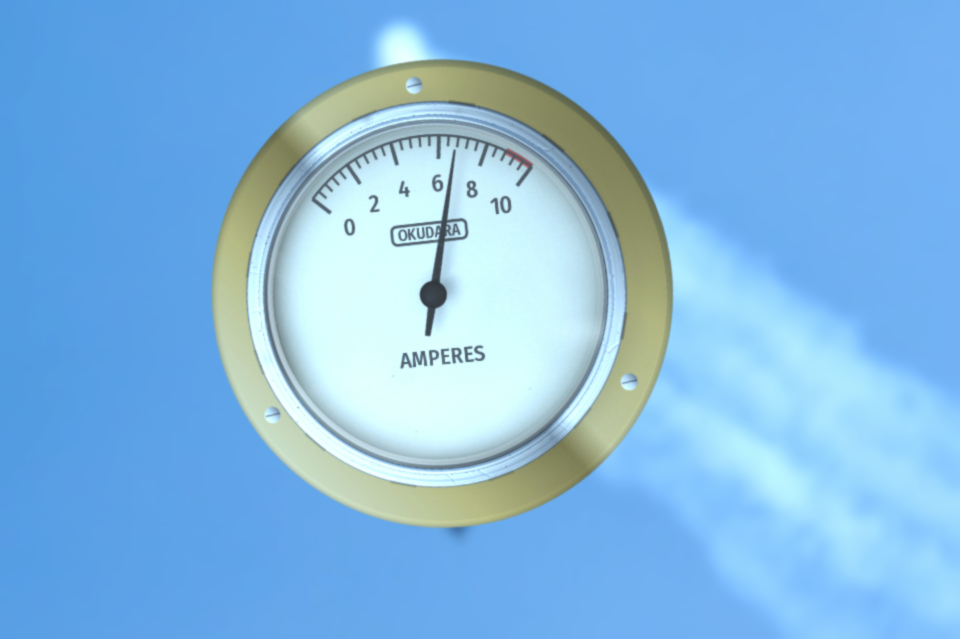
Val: 6.8,A
